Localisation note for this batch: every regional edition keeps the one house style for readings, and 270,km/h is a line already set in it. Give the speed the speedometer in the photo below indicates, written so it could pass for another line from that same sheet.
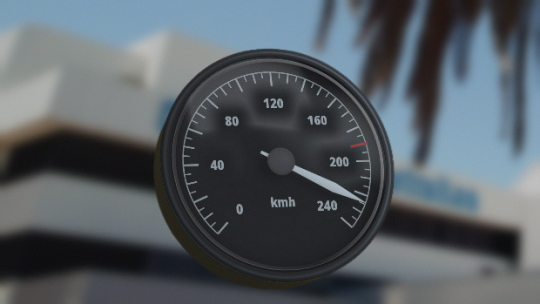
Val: 225,km/h
